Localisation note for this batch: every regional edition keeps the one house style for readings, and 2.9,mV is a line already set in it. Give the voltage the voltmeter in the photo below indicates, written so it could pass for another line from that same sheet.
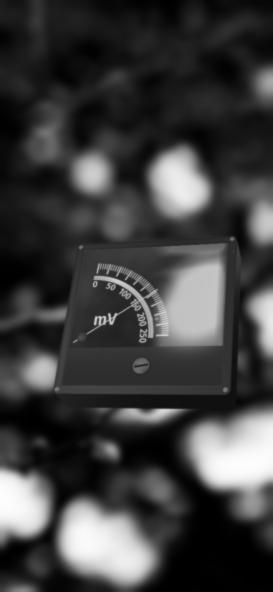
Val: 150,mV
